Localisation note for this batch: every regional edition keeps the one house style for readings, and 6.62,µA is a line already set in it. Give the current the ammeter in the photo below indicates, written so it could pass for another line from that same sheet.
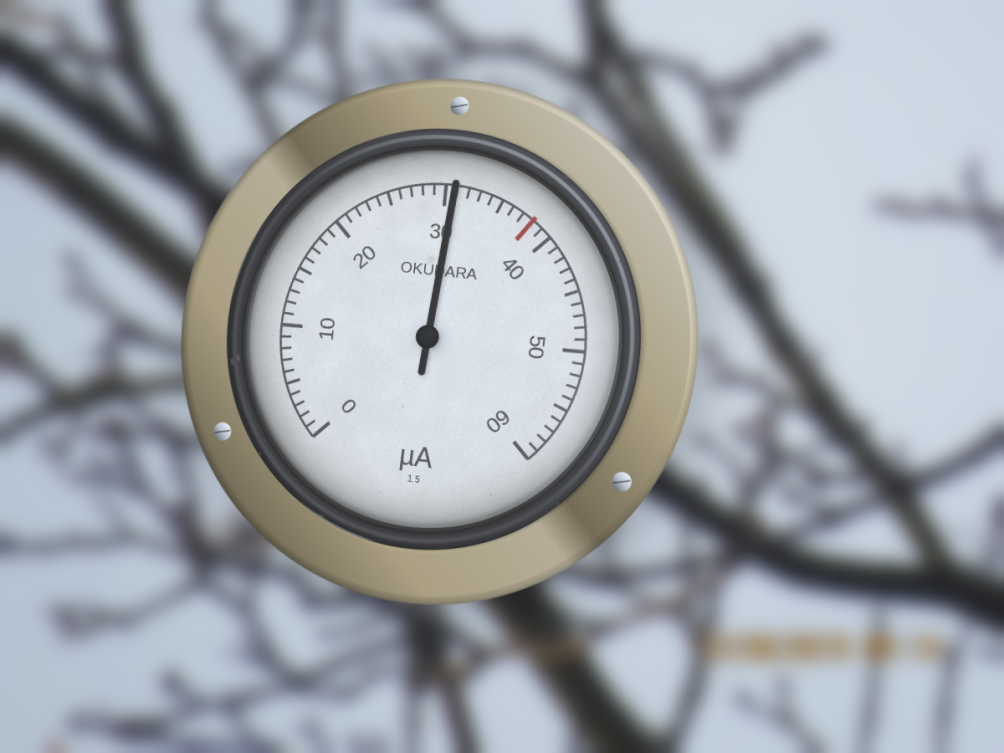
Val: 31,µA
